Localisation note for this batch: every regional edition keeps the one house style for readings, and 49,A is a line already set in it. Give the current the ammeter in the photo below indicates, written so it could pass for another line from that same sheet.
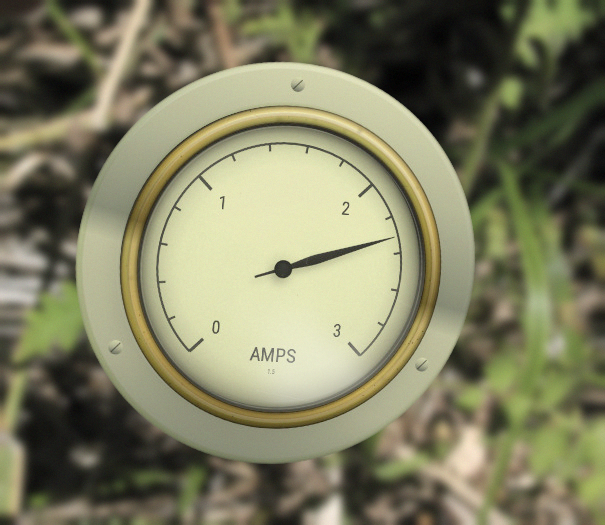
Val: 2.3,A
